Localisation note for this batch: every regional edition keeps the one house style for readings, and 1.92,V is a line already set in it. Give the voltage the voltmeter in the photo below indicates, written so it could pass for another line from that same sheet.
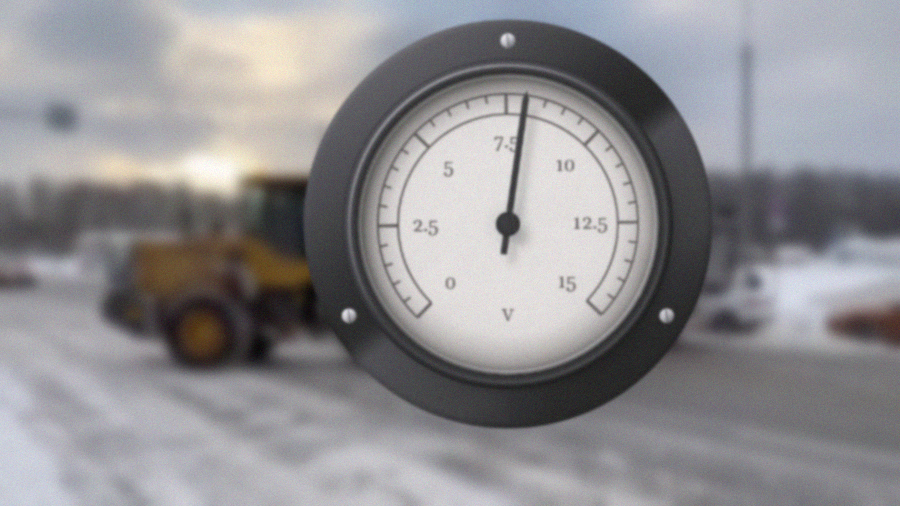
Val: 8,V
